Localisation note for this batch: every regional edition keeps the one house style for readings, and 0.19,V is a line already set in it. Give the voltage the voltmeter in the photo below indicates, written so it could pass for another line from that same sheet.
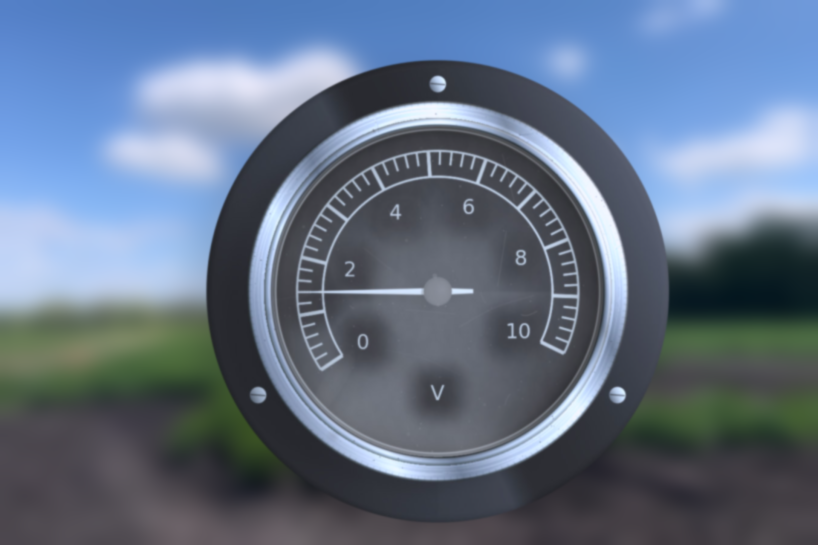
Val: 1.4,V
